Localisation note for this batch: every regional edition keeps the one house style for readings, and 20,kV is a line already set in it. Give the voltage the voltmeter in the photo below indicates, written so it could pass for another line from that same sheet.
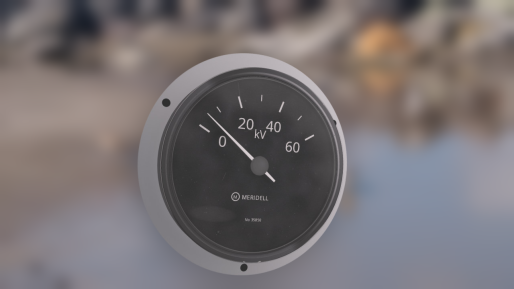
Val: 5,kV
